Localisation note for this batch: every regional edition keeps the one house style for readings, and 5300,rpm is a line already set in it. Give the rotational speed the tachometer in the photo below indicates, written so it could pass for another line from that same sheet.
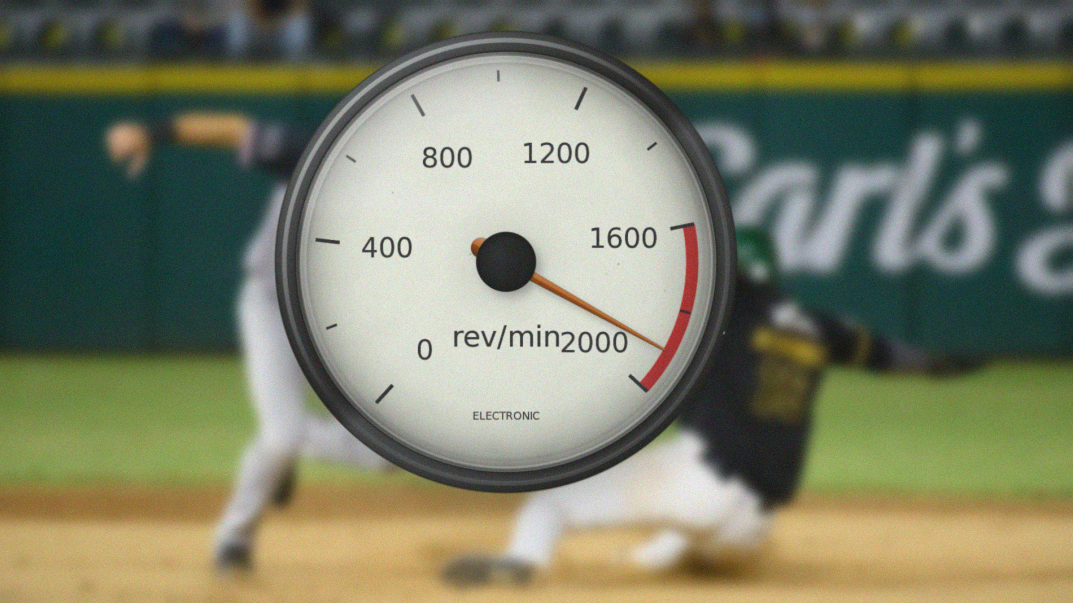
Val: 1900,rpm
